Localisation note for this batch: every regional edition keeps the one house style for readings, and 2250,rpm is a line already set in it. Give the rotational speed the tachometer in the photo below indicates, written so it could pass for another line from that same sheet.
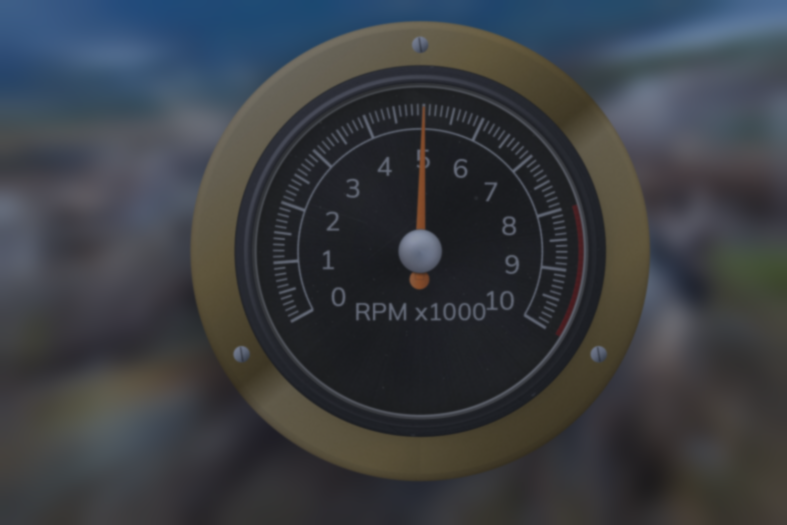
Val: 5000,rpm
